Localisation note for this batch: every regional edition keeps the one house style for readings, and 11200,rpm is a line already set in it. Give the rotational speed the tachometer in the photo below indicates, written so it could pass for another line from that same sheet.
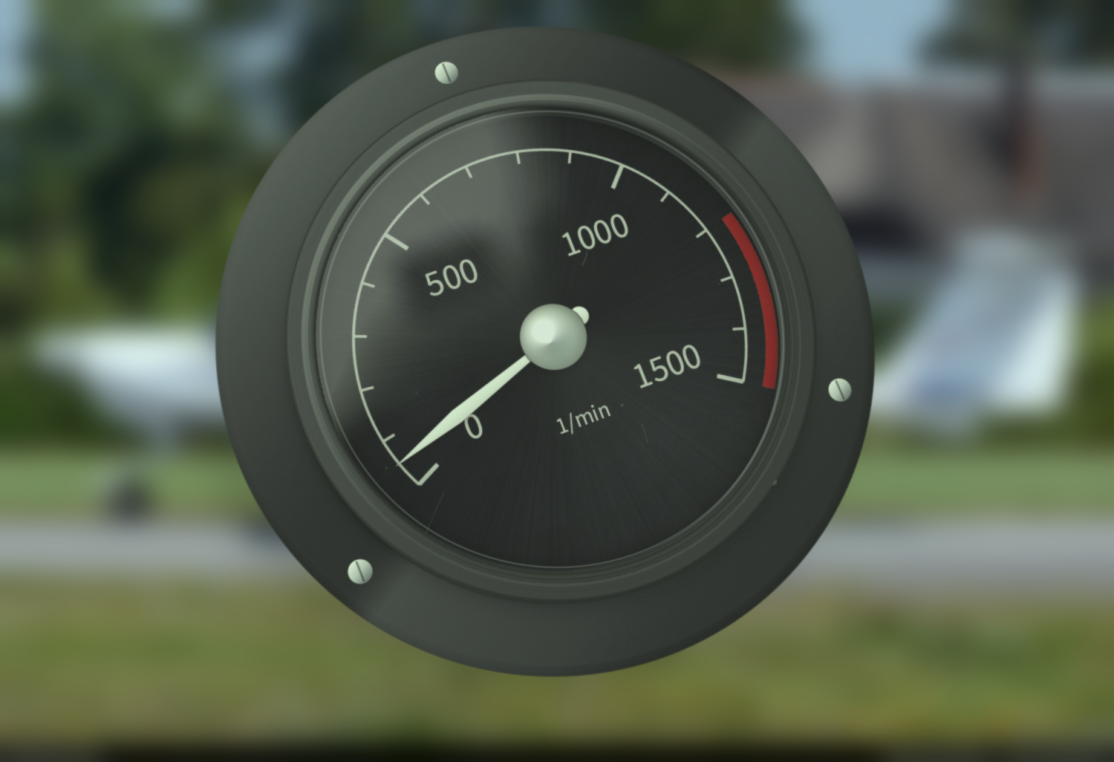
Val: 50,rpm
